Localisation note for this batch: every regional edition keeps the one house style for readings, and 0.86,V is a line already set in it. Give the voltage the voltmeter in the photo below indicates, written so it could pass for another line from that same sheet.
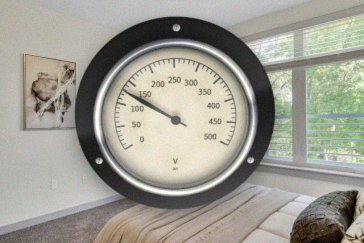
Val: 130,V
